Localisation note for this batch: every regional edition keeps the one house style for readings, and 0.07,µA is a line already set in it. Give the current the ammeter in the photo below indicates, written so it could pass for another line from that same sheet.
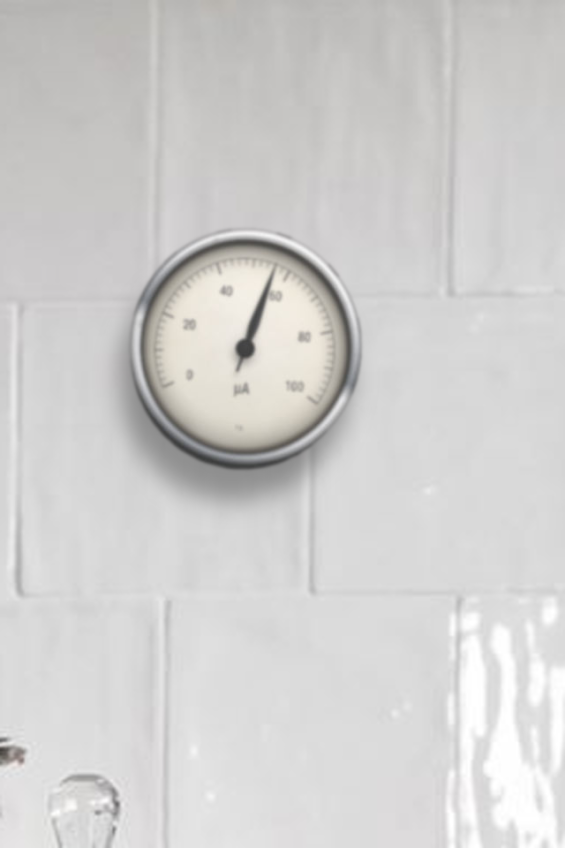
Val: 56,µA
